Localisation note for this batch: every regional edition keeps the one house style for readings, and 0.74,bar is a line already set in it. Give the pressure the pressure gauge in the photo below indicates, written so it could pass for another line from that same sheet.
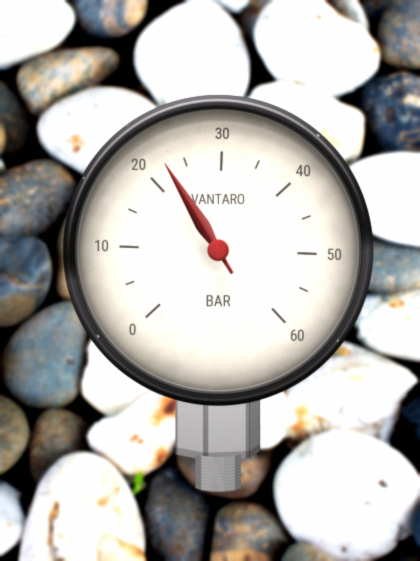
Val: 22.5,bar
